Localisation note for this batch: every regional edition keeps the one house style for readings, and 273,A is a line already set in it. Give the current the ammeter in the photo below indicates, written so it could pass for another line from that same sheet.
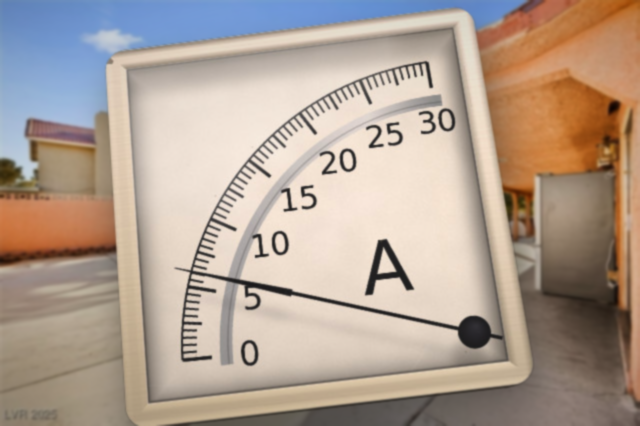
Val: 6,A
